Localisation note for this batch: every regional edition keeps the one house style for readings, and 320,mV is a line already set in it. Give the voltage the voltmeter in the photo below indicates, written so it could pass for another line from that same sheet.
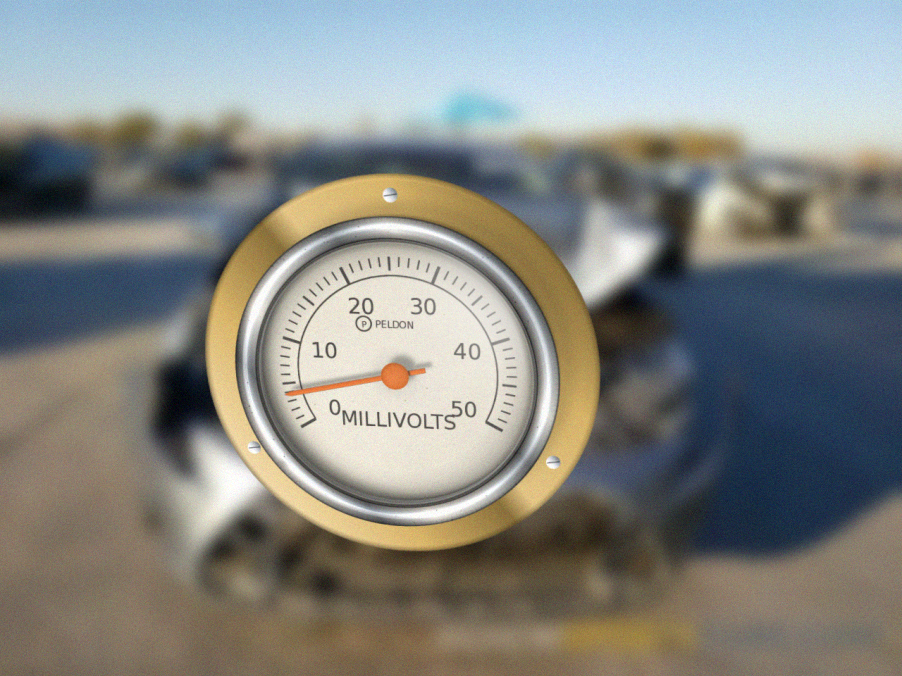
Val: 4,mV
